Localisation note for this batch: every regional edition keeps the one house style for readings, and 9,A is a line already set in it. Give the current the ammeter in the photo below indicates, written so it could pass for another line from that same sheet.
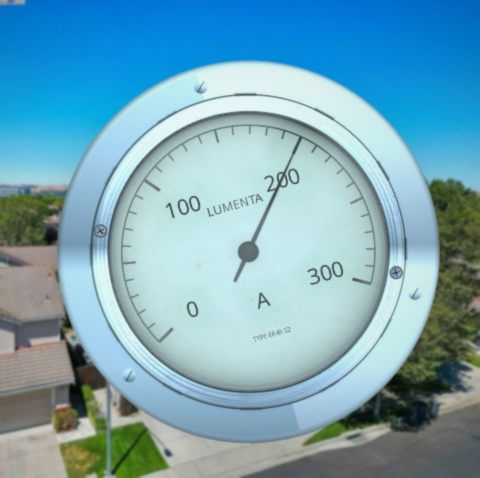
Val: 200,A
